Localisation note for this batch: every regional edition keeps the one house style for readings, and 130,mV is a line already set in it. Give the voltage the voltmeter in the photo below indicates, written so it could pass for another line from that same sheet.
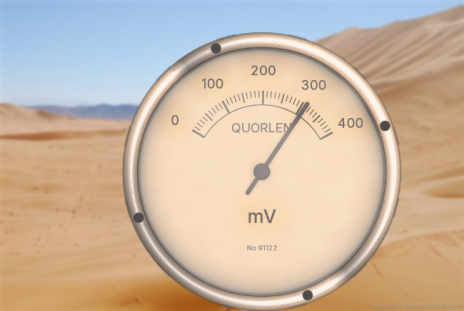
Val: 310,mV
